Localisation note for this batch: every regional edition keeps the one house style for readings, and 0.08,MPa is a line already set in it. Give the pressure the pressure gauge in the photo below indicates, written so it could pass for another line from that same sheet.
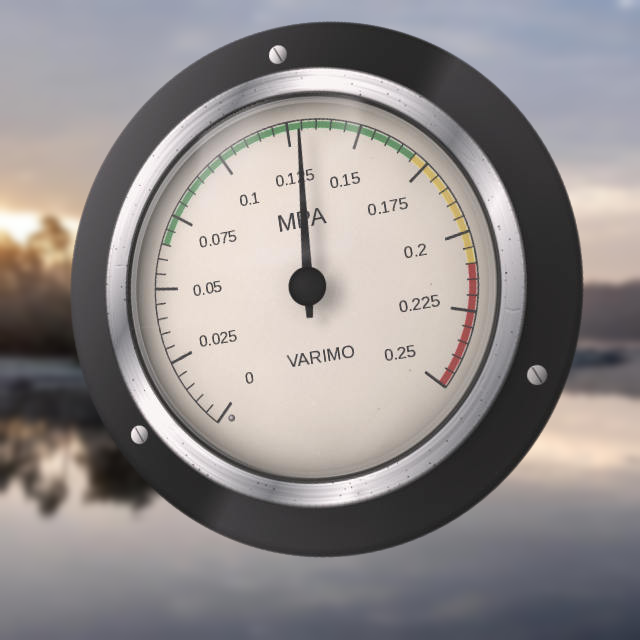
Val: 0.13,MPa
